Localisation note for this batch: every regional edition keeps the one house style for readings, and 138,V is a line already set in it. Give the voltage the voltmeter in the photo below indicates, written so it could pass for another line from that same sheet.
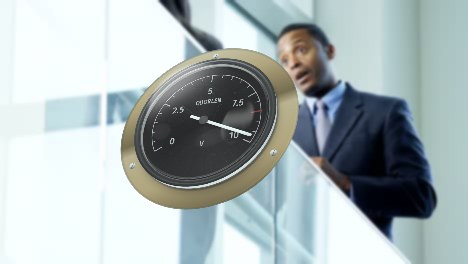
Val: 9.75,V
